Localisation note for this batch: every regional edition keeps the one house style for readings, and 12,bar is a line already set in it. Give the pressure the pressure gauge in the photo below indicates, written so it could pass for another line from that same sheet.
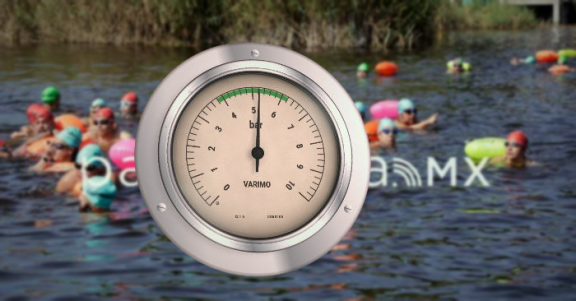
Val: 5.2,bar
